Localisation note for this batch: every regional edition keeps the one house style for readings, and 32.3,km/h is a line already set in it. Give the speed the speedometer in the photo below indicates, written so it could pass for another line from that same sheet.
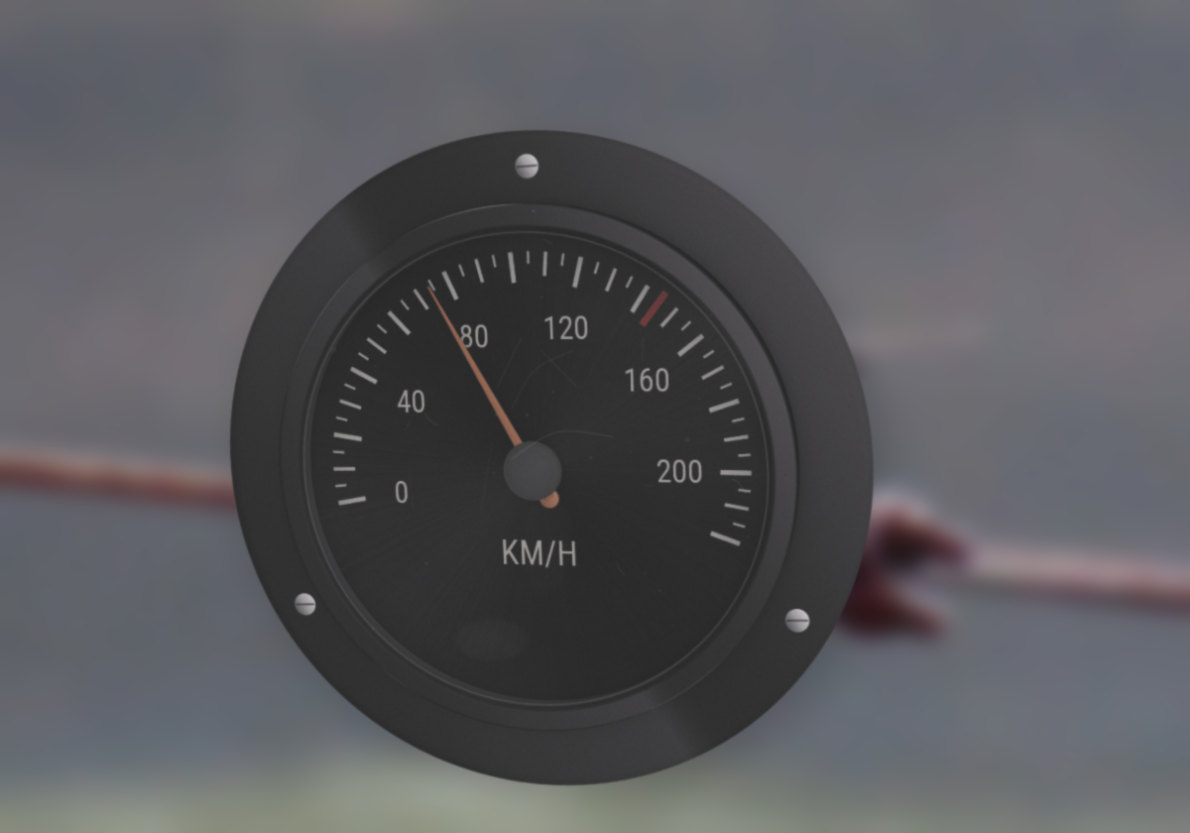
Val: 75,km/h
